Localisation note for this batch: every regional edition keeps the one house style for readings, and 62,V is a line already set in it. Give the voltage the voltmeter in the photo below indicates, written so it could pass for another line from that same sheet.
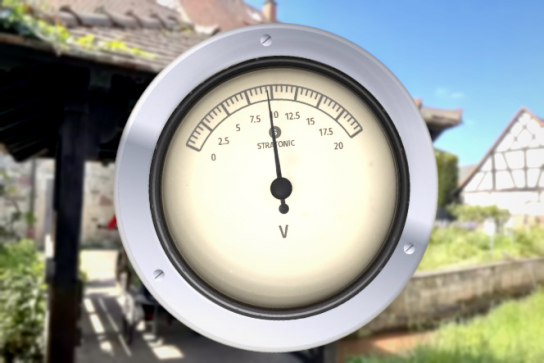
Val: 9.5,V
